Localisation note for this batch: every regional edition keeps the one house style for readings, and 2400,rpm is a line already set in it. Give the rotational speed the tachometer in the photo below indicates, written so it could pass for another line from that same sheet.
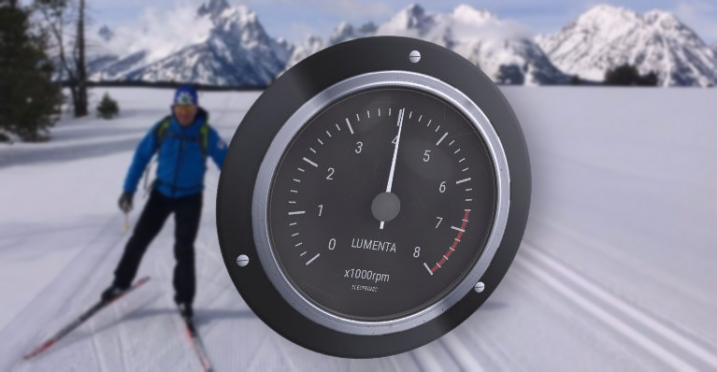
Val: 4000,rpm
